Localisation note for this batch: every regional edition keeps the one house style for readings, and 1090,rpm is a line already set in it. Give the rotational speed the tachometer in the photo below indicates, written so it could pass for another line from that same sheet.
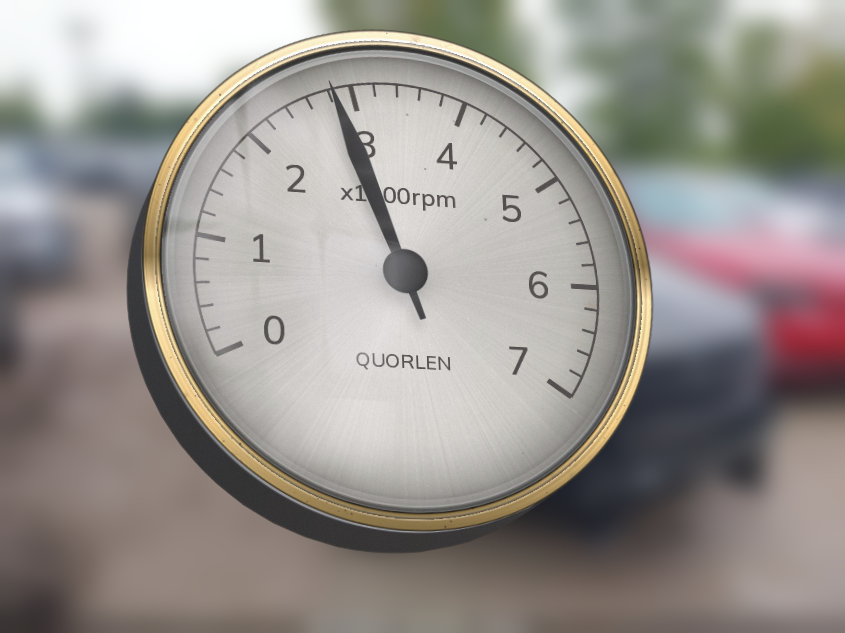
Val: 2800,rpm
